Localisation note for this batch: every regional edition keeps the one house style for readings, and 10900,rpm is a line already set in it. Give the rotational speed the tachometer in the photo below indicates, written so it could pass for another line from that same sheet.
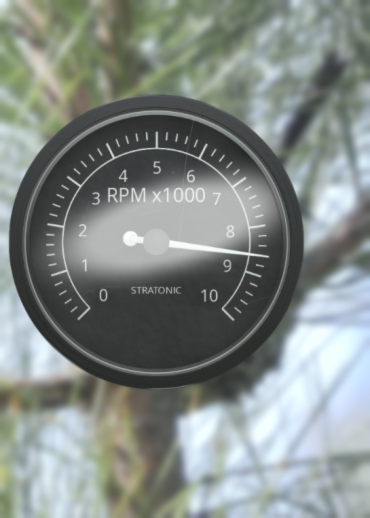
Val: 8600,rpm
